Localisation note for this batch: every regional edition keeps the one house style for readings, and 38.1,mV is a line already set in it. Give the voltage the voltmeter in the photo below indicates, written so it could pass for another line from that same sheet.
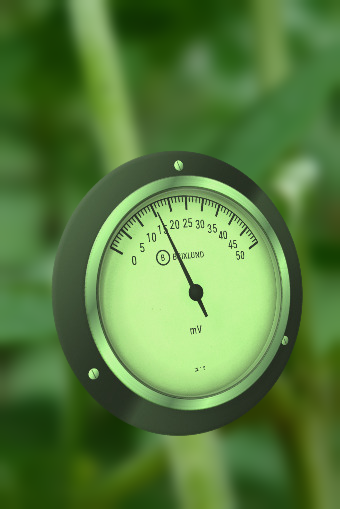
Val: 15,mV
